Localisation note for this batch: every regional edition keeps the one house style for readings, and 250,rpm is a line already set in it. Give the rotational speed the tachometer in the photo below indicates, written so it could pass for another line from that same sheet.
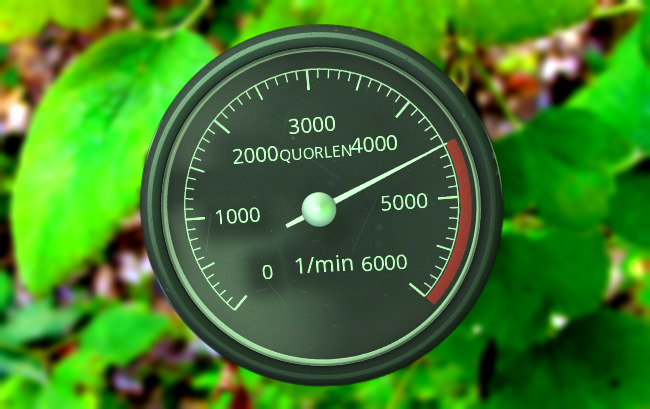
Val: 4500,rpm
